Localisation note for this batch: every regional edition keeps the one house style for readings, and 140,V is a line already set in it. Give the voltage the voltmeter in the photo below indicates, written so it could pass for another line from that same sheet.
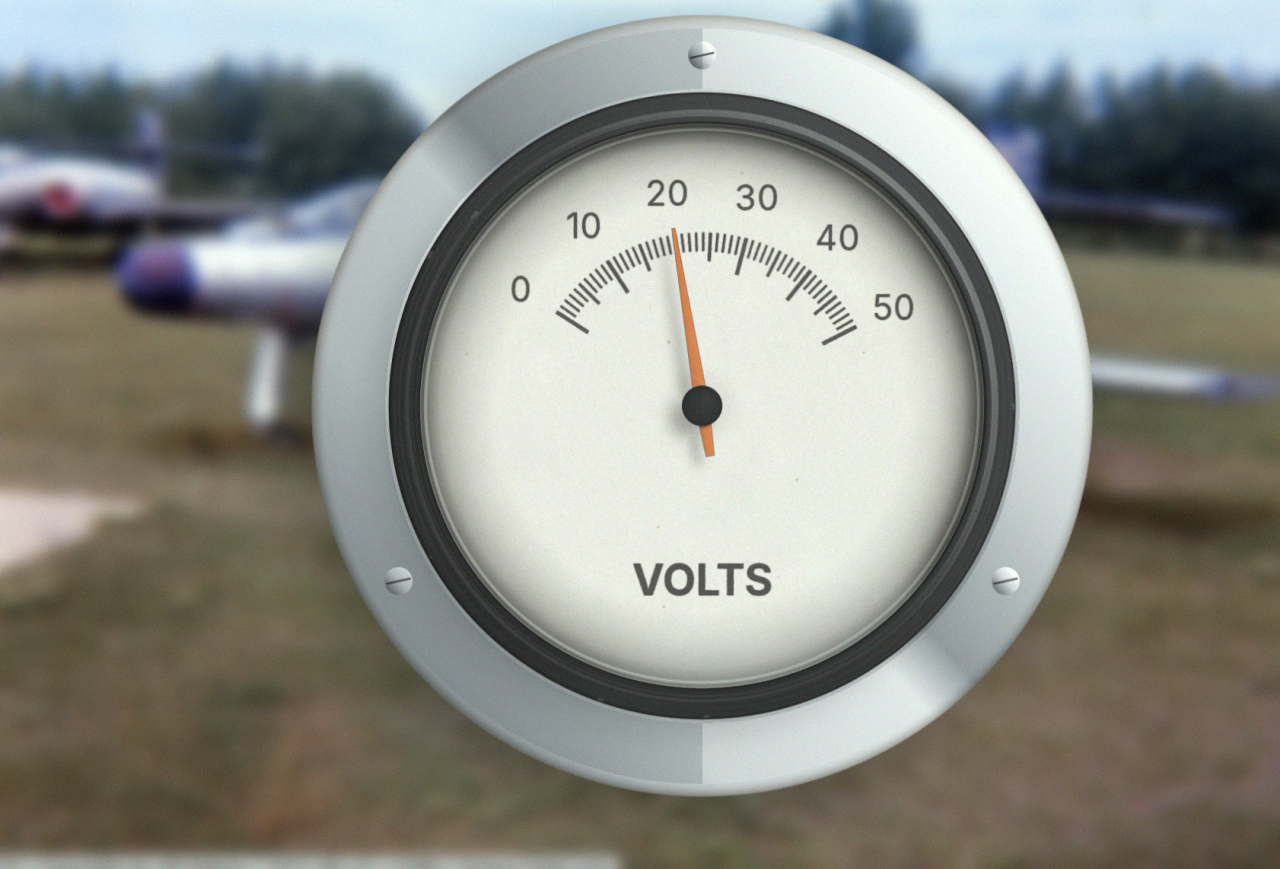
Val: 20,V
